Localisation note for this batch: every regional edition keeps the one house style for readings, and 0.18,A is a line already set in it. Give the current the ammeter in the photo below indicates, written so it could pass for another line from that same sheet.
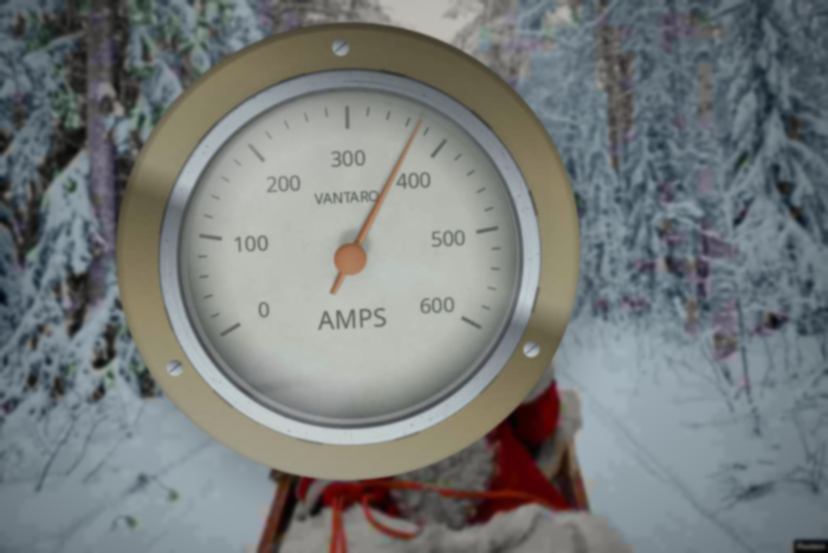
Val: 370,A
